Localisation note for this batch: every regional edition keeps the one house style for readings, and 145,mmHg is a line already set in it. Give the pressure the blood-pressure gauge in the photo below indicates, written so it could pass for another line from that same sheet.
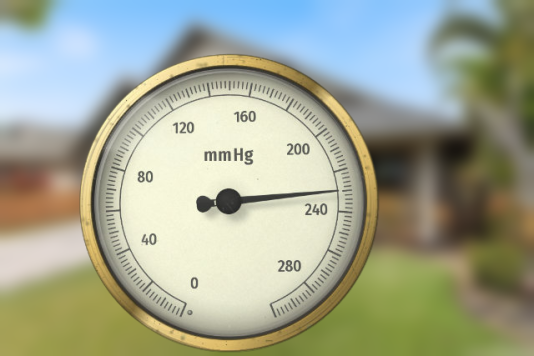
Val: 230,mmHg
